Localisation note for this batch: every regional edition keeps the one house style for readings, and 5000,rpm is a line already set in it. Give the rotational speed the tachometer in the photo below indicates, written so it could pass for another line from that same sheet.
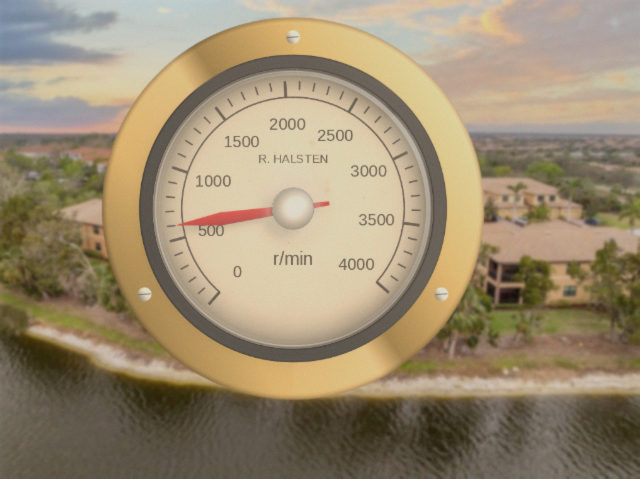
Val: 600,rpm
